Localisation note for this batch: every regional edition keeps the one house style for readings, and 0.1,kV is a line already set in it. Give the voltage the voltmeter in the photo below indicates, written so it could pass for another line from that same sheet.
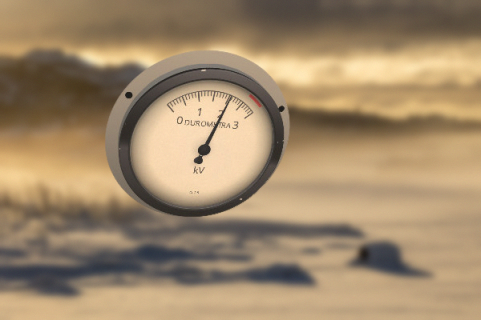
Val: 2,kV
